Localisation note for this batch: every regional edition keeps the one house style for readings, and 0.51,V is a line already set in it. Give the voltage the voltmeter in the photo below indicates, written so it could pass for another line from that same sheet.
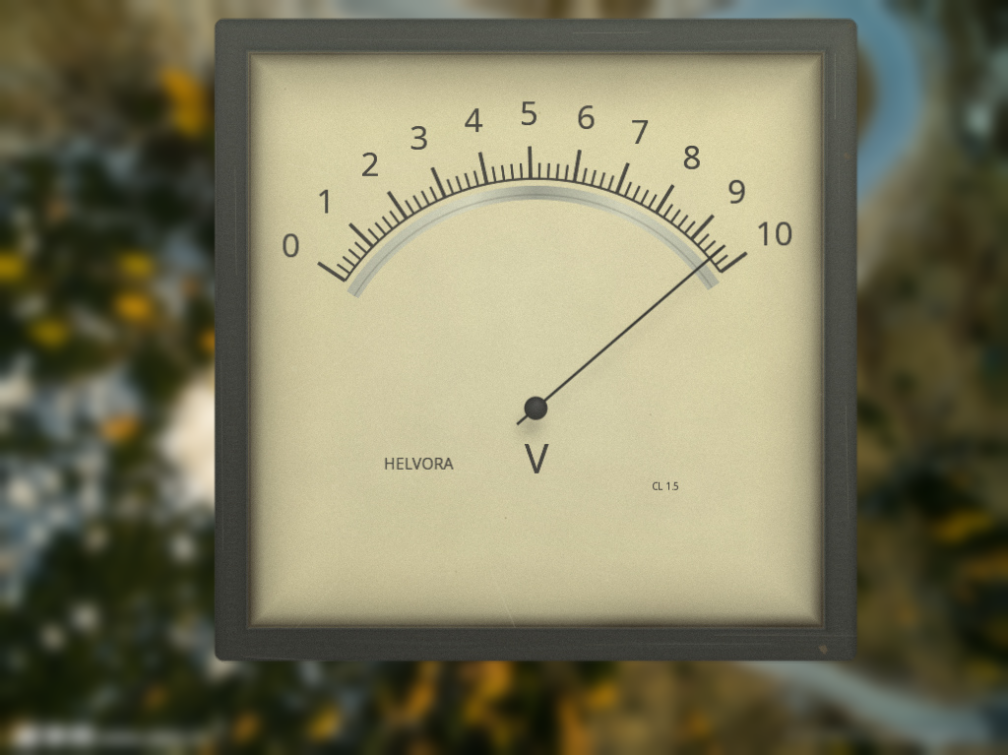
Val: 9.6,V
